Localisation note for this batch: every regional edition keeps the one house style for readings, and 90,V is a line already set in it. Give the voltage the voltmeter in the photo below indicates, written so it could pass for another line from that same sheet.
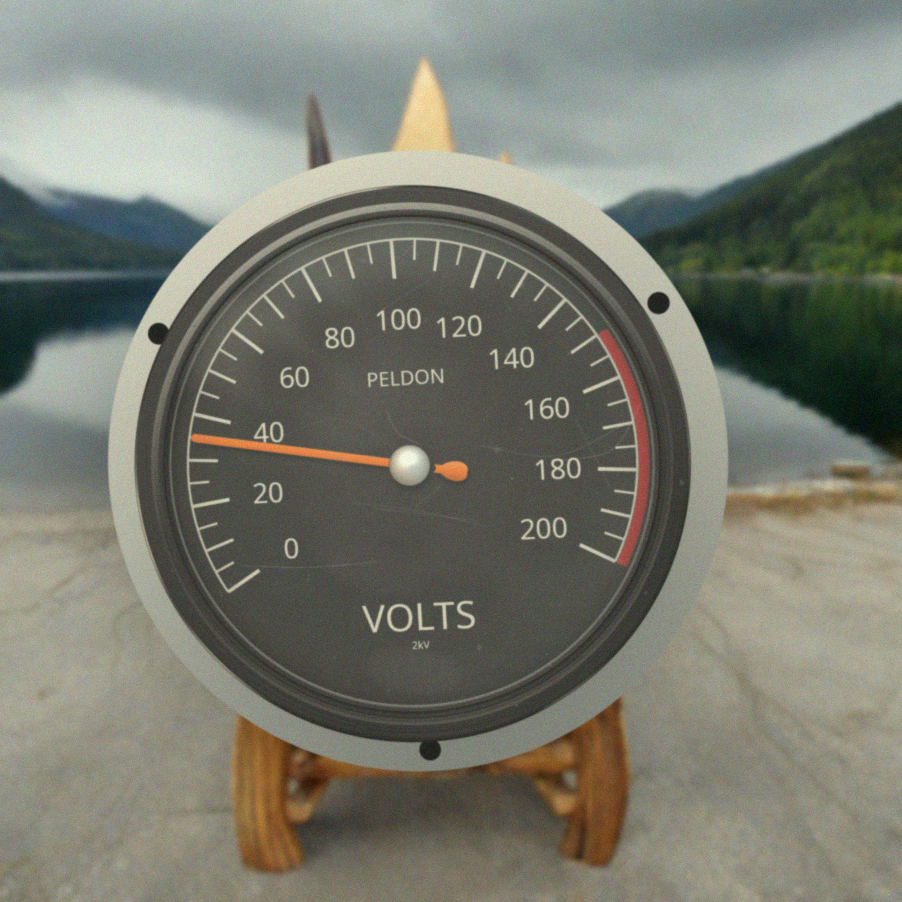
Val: 35,V
